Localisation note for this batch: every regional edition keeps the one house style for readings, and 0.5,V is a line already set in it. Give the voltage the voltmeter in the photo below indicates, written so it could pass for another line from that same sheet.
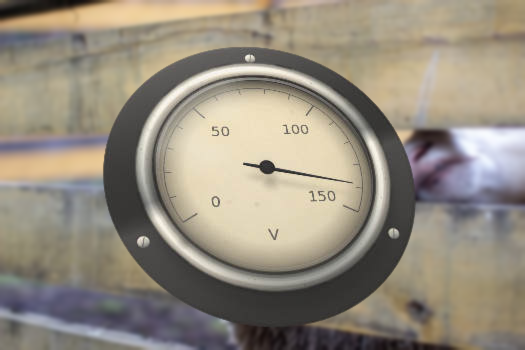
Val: 140,V
